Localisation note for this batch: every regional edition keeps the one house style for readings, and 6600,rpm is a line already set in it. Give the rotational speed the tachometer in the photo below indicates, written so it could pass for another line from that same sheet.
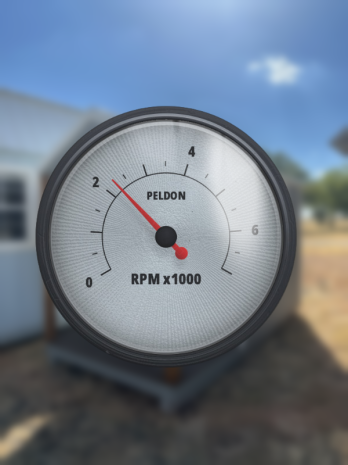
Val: 2250,rpm
